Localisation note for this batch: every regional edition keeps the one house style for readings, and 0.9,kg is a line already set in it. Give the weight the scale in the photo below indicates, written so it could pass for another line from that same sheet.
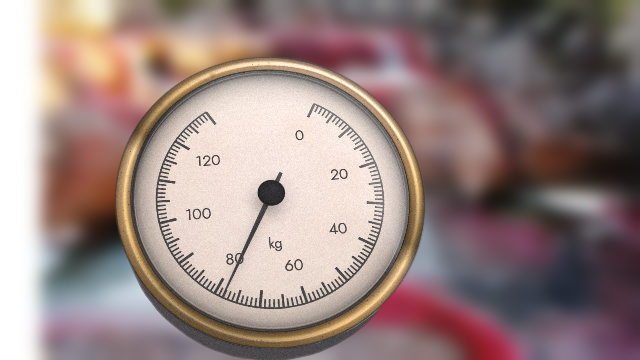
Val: 78,kg
